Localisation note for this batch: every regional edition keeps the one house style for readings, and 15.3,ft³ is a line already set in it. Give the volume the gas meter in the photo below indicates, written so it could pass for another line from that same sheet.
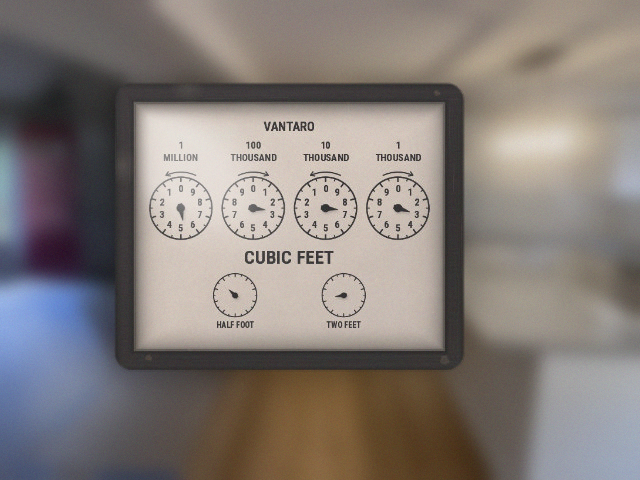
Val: 527300,ft³
